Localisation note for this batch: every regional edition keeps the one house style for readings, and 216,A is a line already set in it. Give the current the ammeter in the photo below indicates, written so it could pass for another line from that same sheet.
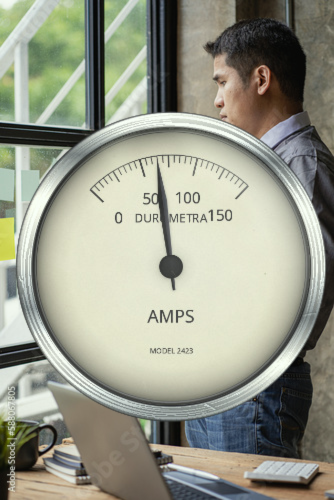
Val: 65,A
